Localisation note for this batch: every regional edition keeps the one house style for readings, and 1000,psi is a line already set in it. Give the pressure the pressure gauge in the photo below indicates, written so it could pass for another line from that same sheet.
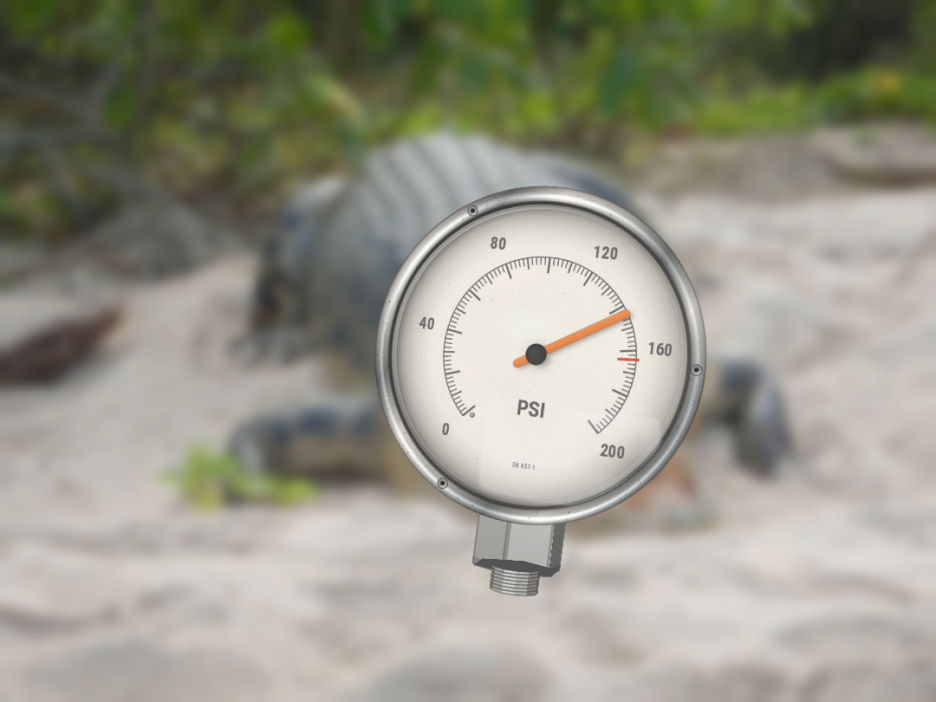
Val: 144,psi
